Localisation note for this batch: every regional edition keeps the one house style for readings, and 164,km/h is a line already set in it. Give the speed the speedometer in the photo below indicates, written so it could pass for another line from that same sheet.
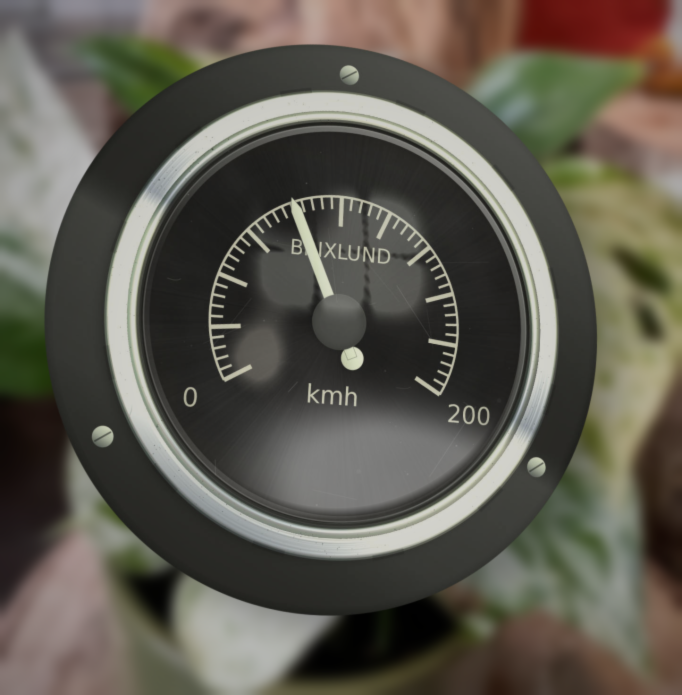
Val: 80,km/h
